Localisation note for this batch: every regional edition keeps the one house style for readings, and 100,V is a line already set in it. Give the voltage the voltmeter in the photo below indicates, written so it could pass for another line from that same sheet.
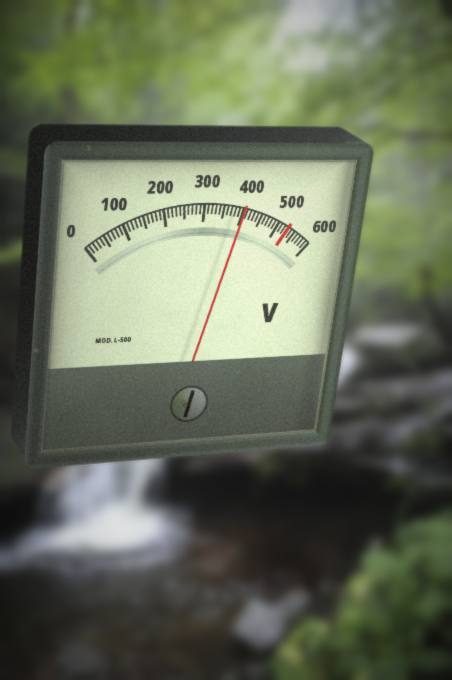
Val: 400,V
